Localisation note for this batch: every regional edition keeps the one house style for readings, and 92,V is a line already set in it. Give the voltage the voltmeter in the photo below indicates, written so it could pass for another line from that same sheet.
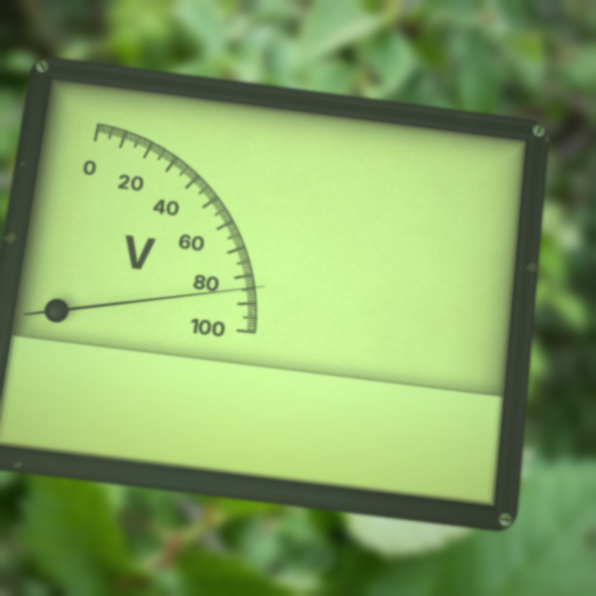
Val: 85,V
